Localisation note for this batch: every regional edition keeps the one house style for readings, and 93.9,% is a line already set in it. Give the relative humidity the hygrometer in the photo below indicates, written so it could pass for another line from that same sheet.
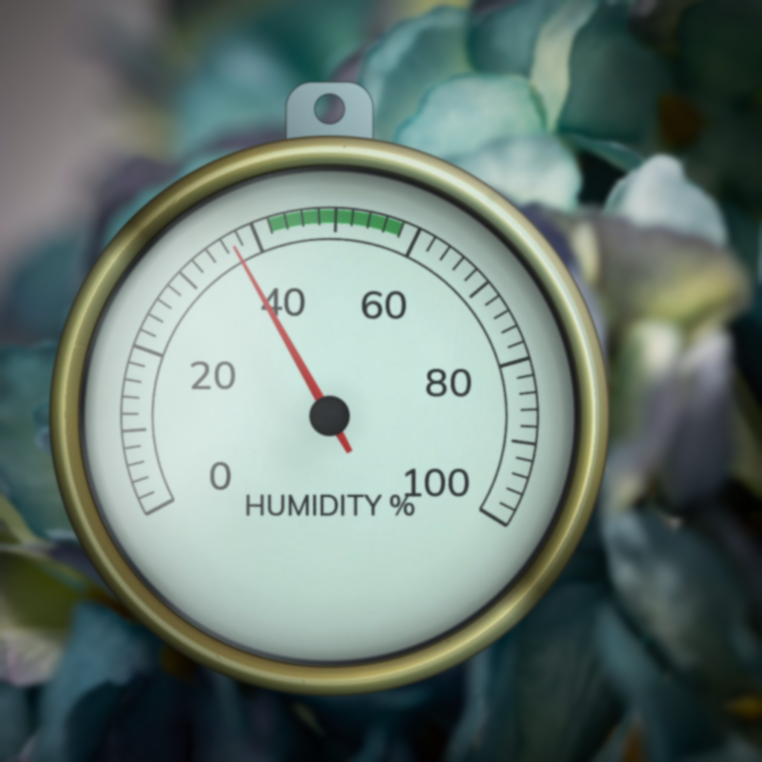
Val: 37,%
